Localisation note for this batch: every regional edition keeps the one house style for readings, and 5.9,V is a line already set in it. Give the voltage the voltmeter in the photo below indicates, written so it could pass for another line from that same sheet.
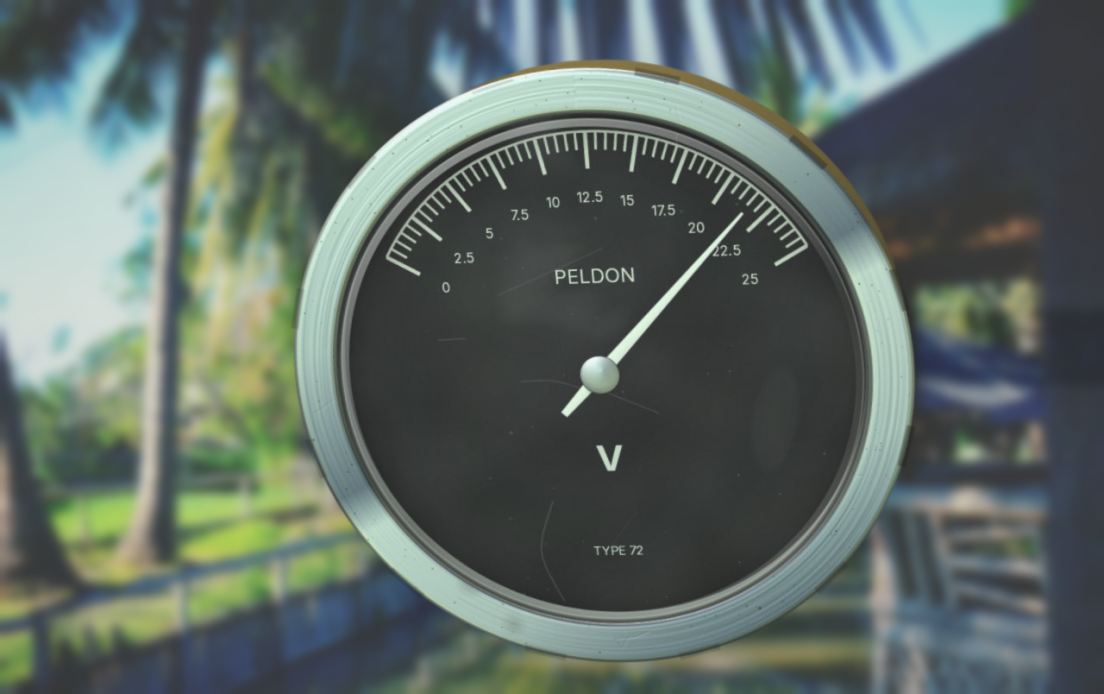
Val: 21.5,V
